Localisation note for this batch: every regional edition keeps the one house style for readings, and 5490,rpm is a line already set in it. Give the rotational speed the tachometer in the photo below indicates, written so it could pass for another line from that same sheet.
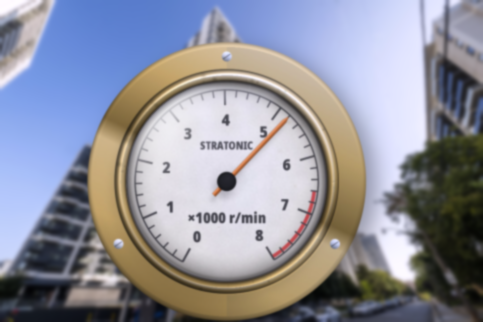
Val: 5200,rpm
